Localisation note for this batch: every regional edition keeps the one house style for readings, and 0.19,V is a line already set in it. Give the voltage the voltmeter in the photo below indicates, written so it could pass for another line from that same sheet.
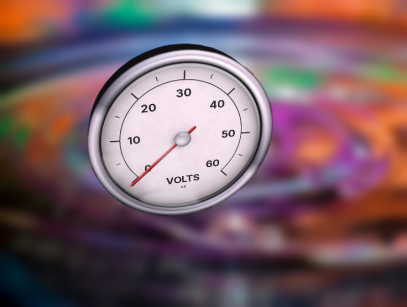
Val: 0,V
